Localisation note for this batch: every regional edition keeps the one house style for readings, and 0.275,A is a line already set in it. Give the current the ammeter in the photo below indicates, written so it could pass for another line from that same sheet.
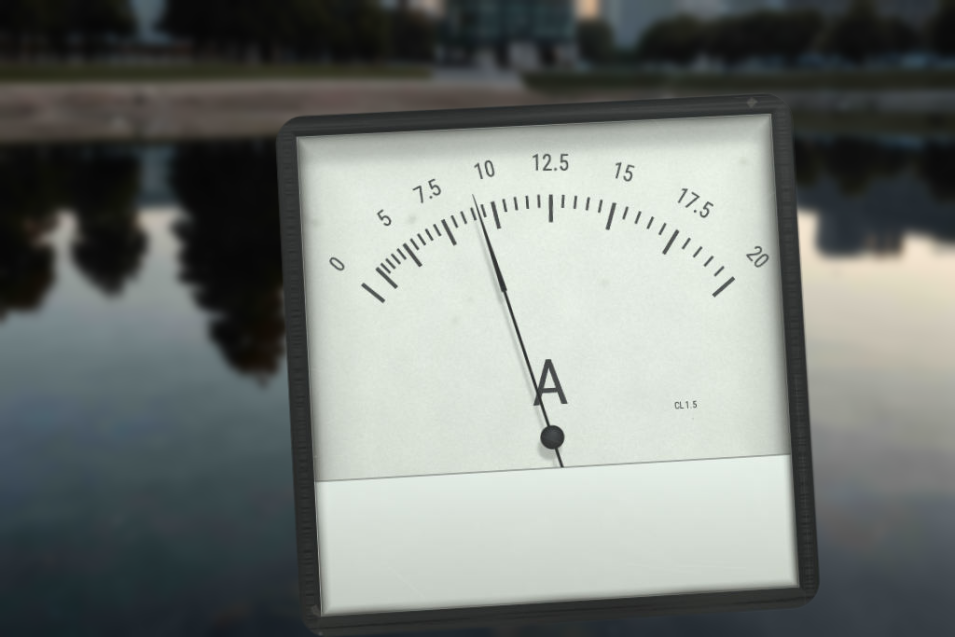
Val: 9.25,A
